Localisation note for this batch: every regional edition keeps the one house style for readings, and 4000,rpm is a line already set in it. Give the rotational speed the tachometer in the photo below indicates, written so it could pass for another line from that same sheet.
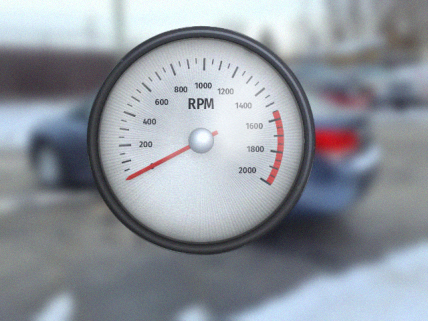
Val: 0,rpm
